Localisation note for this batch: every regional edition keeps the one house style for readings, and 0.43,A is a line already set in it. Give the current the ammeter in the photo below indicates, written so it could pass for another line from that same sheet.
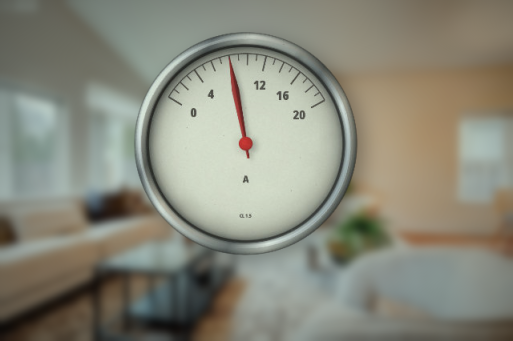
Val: 8,A
